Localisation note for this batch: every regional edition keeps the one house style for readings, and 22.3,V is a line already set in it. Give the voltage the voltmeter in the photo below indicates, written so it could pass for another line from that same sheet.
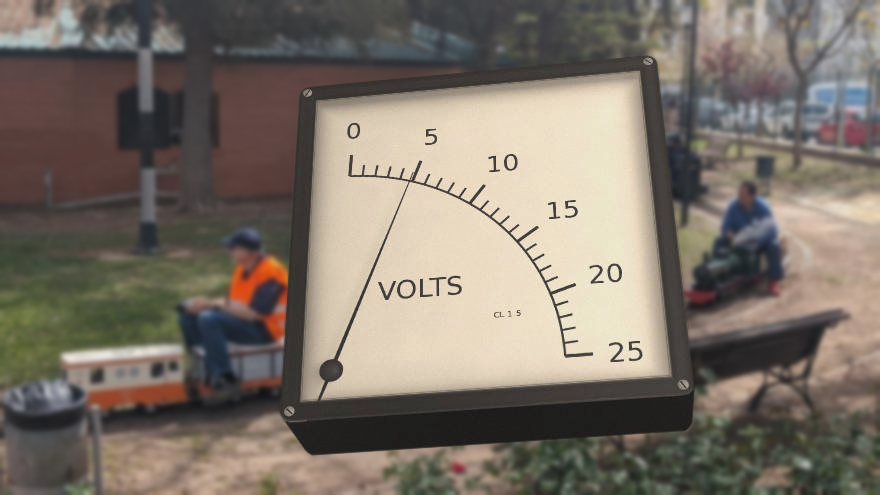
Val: 5,V
